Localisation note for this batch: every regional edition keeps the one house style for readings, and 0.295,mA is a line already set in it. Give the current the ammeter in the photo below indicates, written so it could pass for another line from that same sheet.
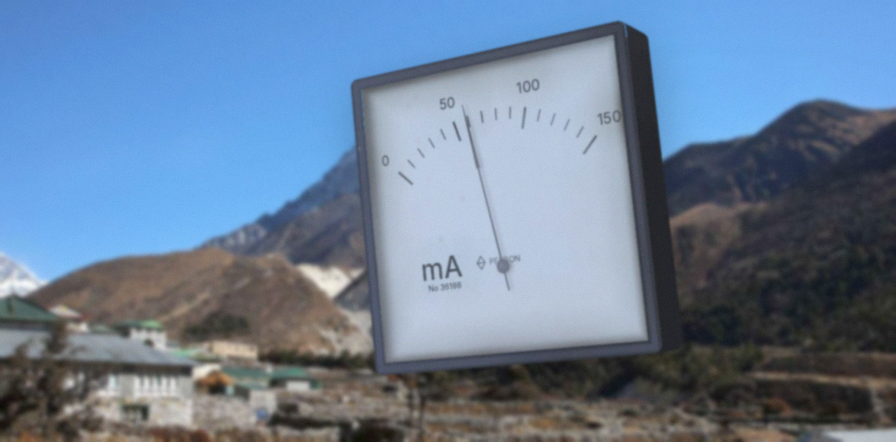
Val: 60,mA
